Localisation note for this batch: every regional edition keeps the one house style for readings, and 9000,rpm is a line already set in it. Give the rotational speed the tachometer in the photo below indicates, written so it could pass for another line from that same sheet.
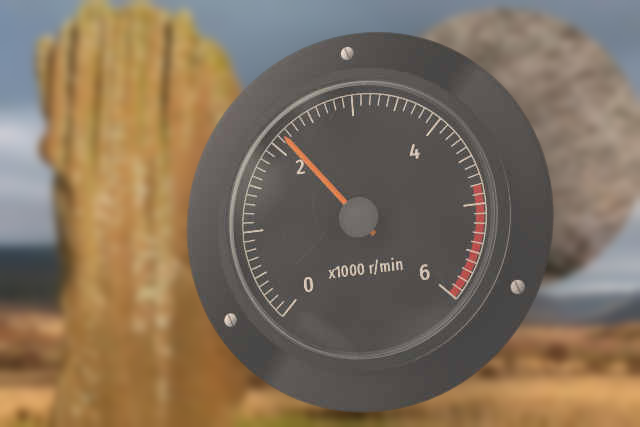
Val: 2150,rpm
